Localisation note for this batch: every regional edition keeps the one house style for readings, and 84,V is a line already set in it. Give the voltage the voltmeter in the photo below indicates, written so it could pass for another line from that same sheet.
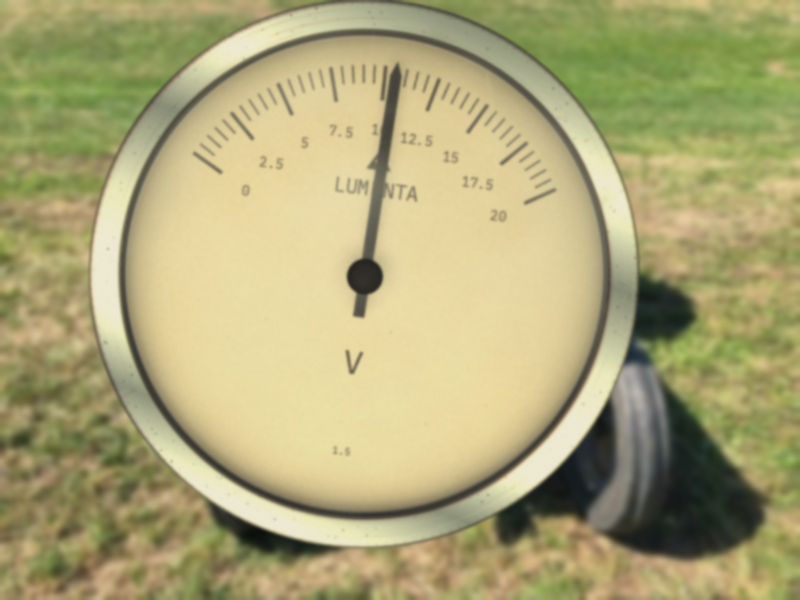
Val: 10.5,V
